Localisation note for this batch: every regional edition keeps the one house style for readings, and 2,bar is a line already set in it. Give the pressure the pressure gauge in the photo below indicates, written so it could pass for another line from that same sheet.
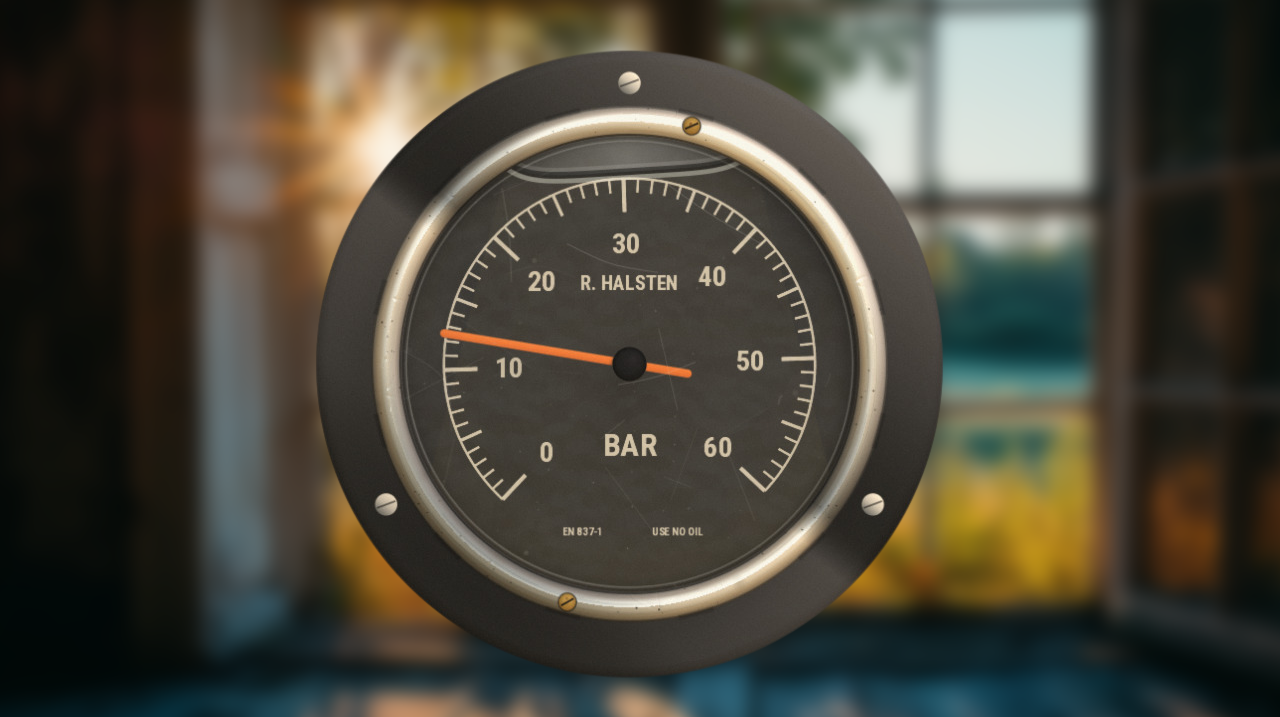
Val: 12.5,bar
